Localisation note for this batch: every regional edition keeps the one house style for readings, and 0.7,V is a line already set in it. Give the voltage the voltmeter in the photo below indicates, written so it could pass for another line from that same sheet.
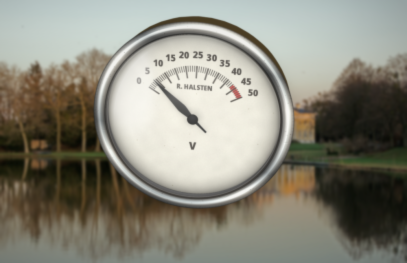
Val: 5,V
